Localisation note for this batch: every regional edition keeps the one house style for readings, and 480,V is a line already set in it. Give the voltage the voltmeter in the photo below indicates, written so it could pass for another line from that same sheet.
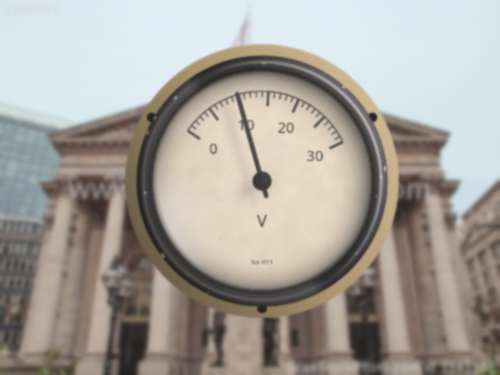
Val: 10,V
